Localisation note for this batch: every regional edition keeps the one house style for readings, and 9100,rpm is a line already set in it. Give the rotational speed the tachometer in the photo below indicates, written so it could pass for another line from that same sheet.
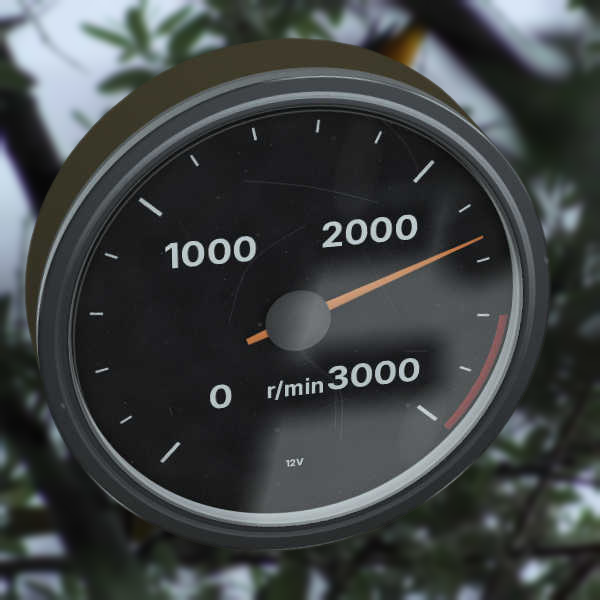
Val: 2300,rpm
